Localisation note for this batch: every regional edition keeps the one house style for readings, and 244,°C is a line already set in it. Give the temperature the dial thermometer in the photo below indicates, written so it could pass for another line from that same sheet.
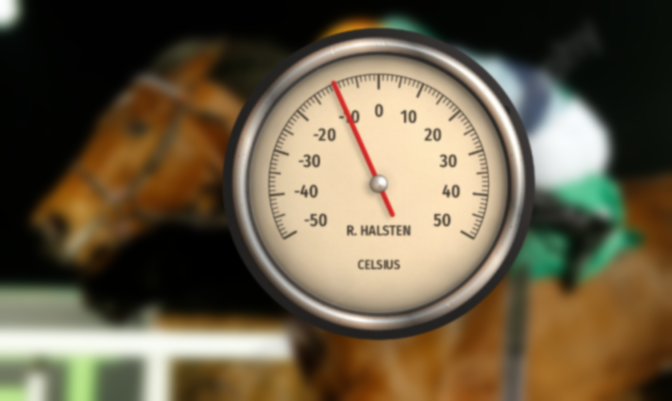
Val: -10,°C
